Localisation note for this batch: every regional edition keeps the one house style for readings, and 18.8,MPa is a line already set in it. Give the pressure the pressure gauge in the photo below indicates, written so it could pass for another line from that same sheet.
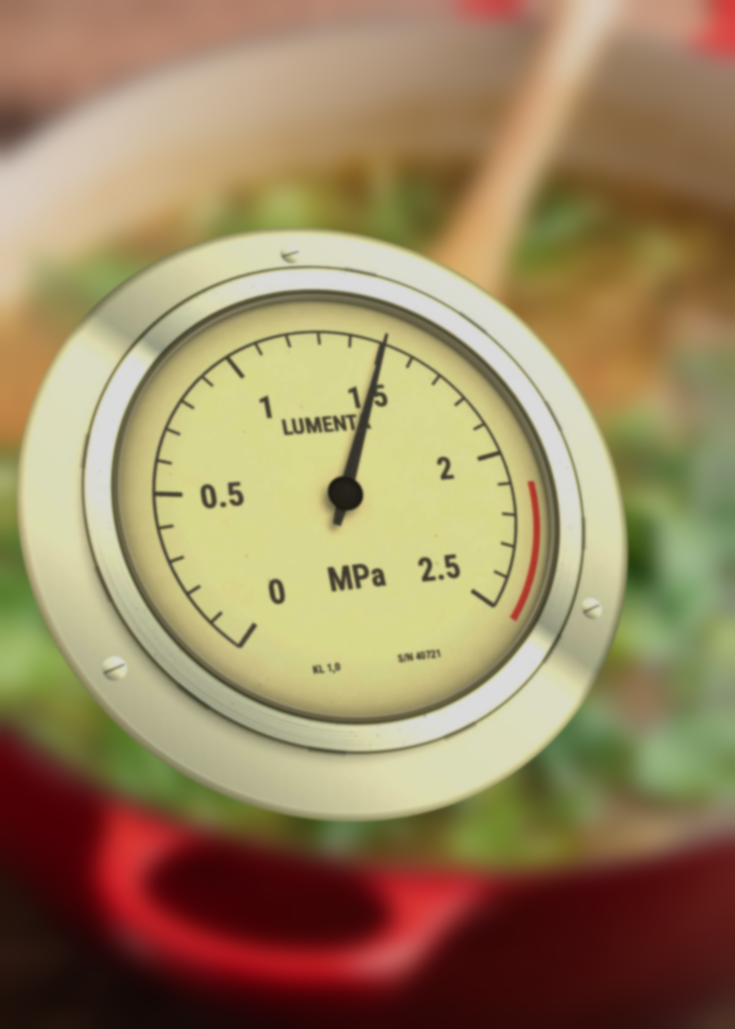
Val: 1.5,MPa
